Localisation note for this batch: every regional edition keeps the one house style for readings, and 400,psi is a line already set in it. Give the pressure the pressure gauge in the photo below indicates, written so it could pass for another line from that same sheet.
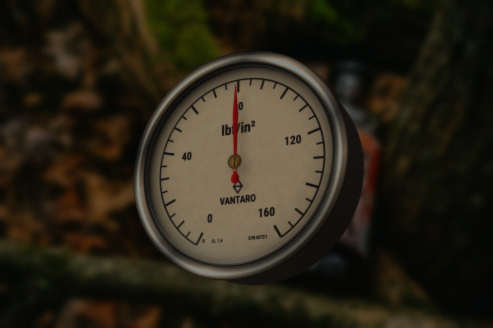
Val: 80,psi
